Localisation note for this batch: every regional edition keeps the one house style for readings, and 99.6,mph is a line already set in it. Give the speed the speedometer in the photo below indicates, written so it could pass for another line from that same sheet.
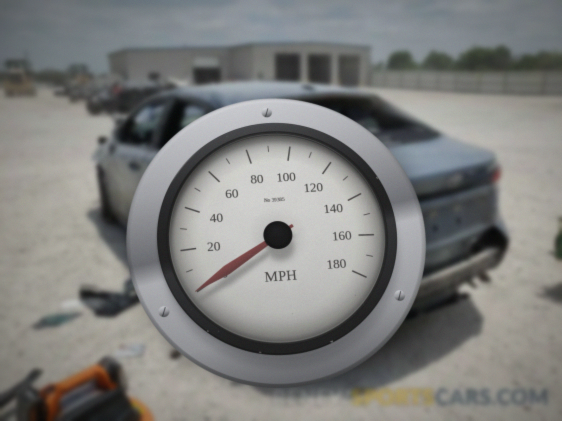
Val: 0,mph
